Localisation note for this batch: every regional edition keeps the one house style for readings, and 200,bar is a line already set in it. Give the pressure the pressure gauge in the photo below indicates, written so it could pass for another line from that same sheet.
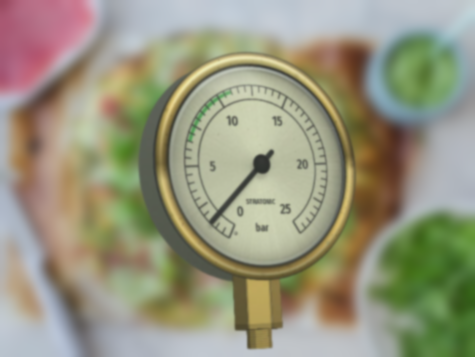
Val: 1.5,bar
